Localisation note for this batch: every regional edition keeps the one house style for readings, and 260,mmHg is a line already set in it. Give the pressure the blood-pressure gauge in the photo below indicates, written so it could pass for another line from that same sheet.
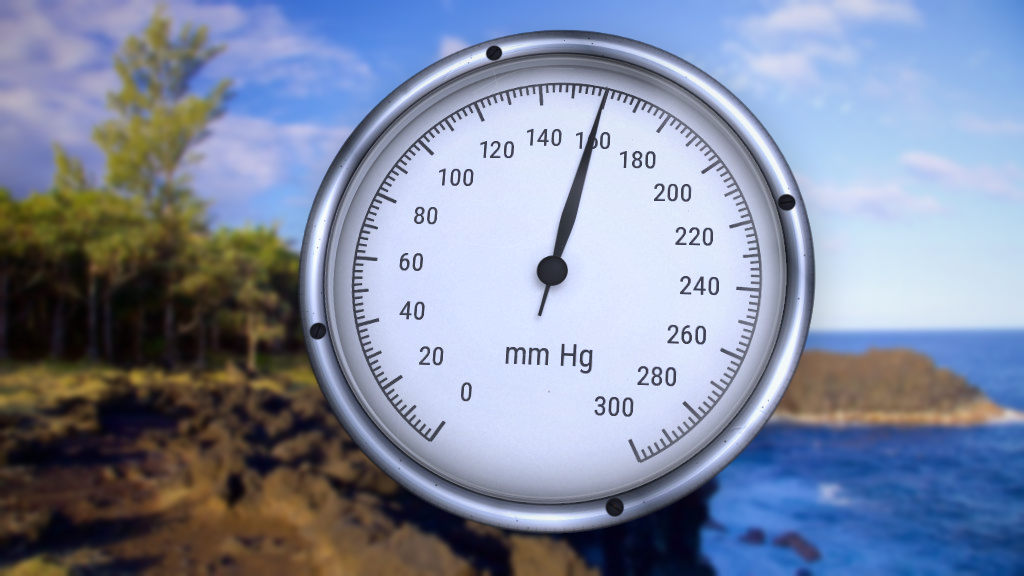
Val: 160,mmHg
